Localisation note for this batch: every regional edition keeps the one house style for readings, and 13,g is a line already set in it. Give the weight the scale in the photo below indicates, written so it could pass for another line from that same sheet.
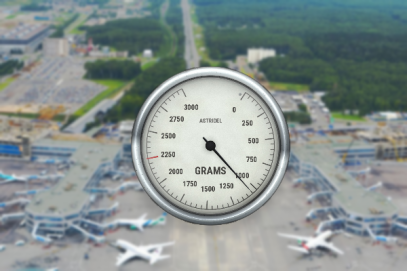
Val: 1050,g
